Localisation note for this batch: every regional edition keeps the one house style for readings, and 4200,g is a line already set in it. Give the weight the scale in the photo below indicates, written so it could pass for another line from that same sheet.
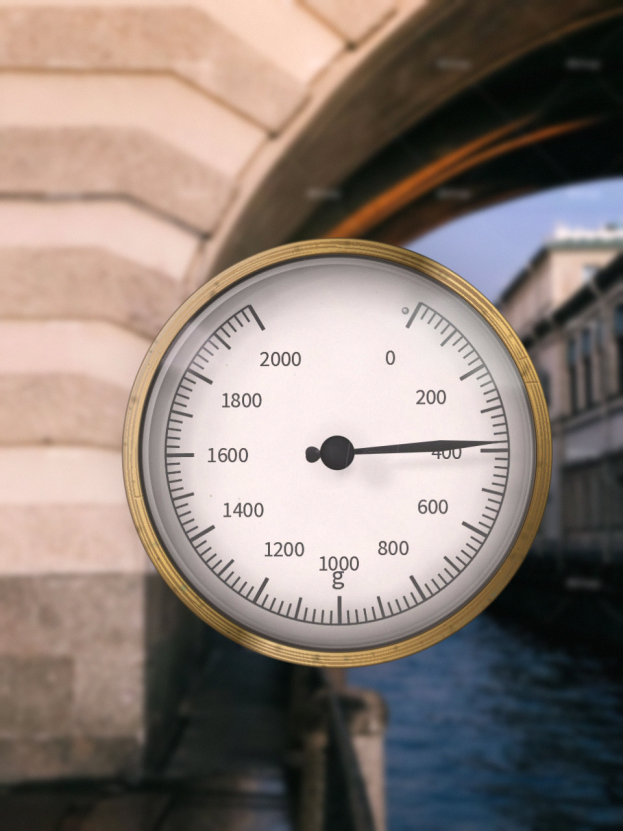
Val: 380,g
